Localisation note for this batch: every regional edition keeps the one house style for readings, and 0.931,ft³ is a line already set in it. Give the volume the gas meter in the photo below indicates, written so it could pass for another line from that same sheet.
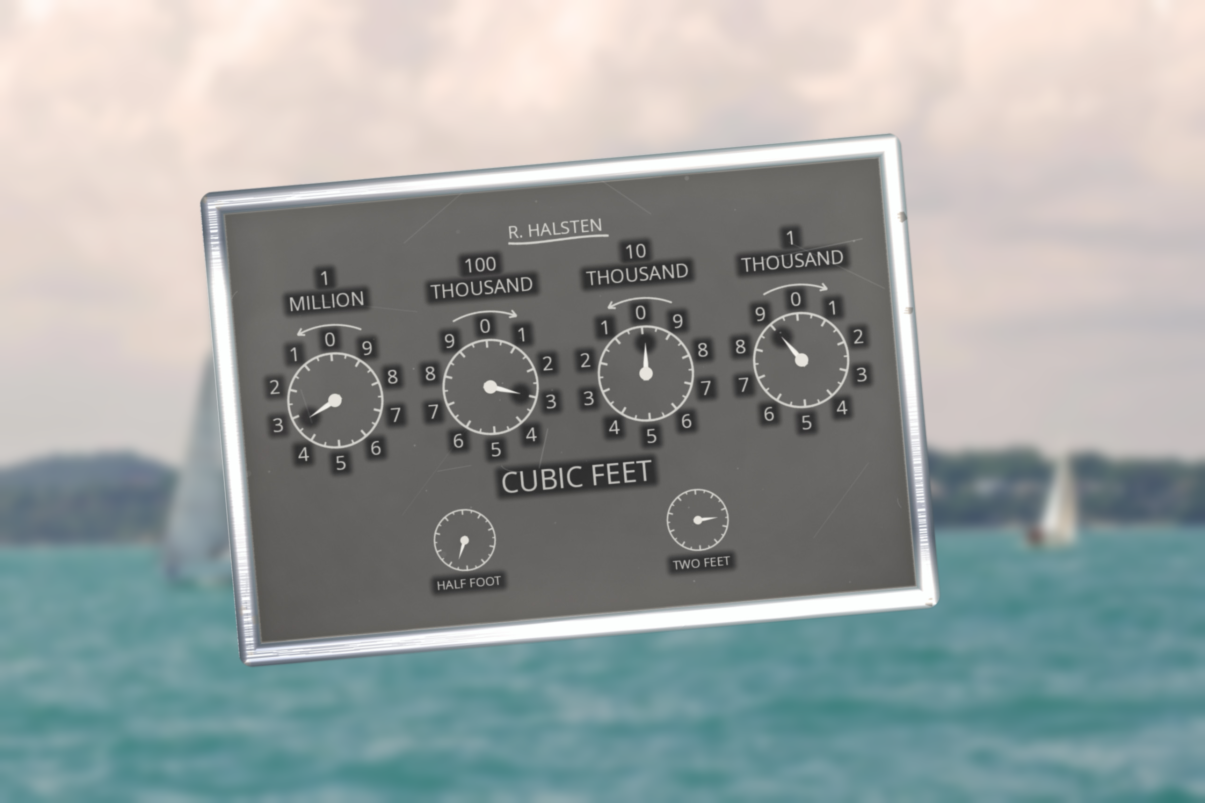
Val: 329900,ft³
